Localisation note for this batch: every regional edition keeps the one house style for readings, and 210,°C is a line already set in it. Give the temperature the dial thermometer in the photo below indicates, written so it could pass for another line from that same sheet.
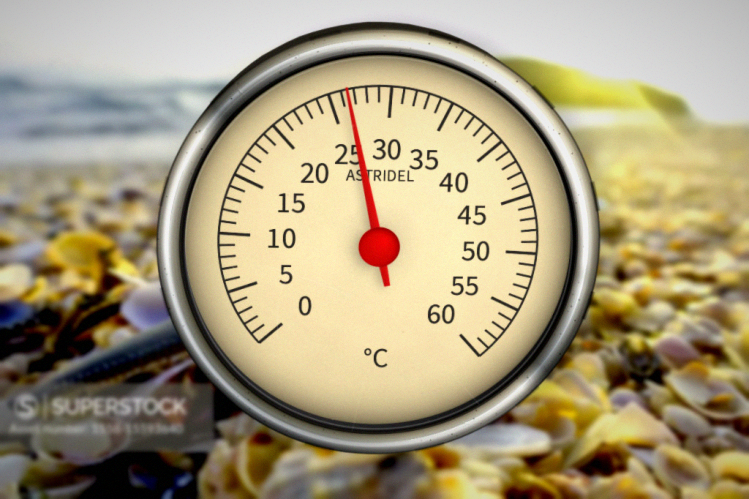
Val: 26.5,°C
